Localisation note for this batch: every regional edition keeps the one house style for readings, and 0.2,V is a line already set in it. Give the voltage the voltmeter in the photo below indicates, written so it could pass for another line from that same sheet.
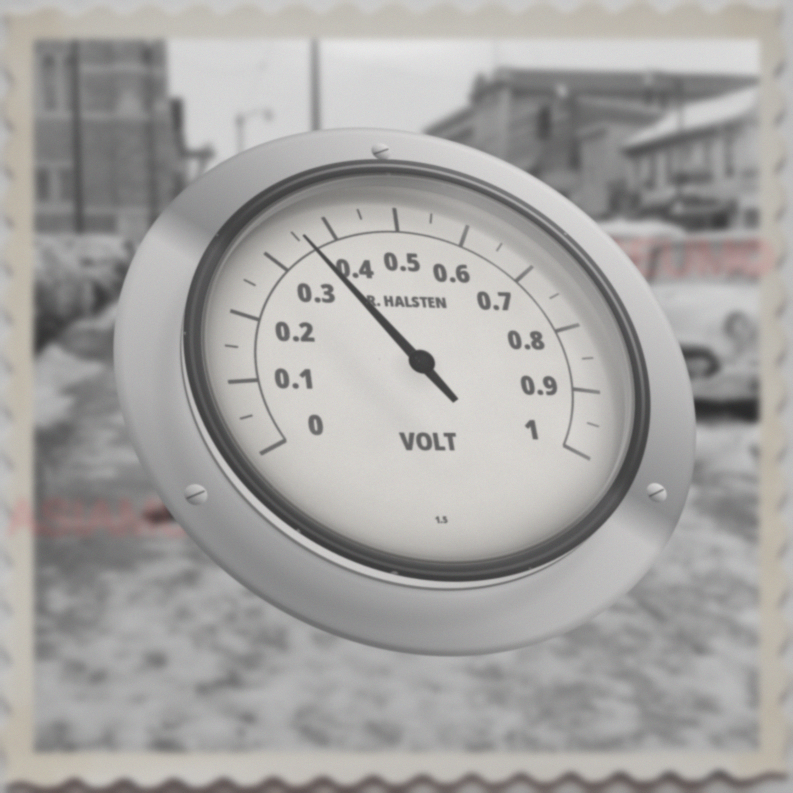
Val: 0.35,V
